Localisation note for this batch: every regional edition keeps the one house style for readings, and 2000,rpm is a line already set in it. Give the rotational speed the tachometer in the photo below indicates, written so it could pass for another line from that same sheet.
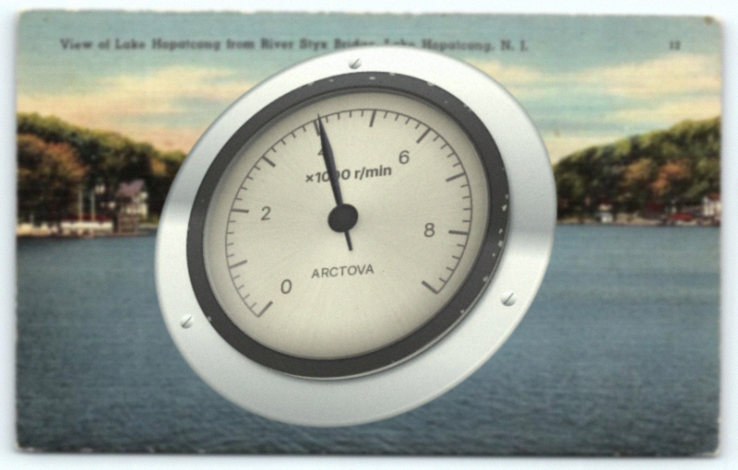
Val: 4100,rpm
